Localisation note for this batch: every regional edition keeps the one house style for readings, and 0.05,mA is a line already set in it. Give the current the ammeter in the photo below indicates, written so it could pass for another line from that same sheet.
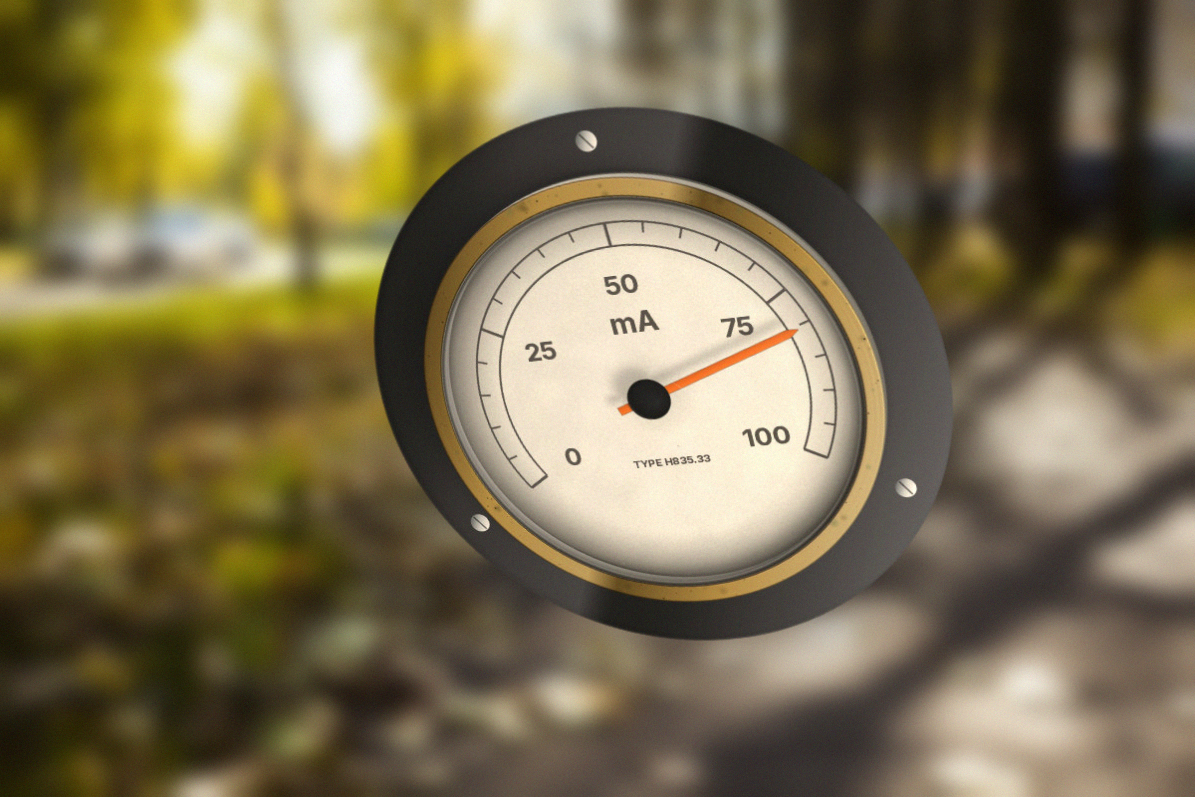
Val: 80,mA
